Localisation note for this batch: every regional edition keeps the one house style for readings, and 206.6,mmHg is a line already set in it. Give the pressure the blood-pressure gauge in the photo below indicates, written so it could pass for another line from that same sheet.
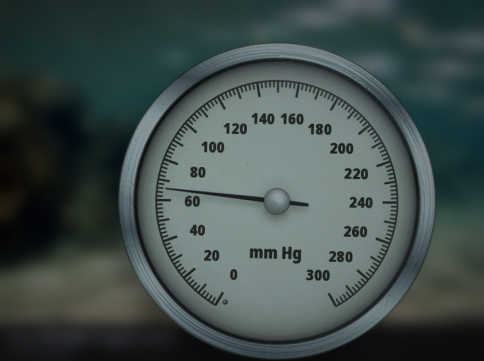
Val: 66,mmHg
